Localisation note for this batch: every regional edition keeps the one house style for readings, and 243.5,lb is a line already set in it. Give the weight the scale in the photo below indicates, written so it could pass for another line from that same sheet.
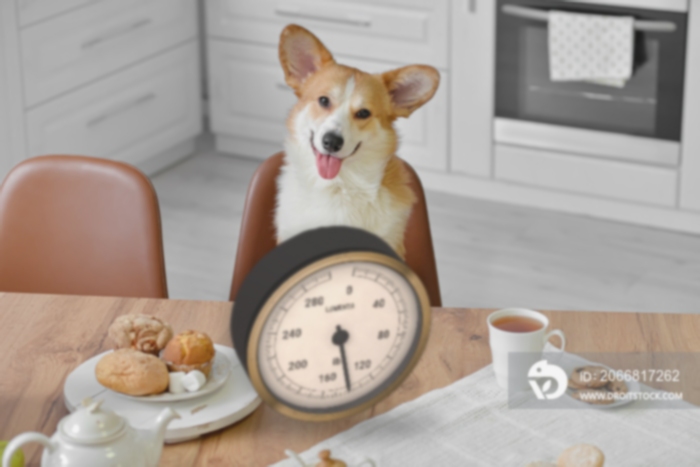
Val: 140,lb
